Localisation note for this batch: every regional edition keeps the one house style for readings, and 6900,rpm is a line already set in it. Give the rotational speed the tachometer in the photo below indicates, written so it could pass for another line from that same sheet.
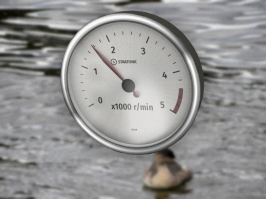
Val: 1600,rpm
